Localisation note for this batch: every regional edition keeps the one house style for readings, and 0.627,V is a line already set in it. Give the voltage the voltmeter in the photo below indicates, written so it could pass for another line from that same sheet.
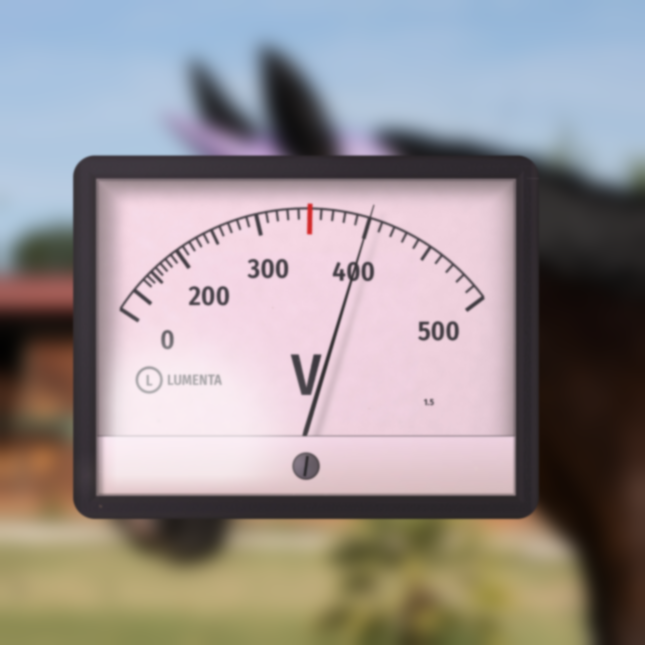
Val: 400,V
